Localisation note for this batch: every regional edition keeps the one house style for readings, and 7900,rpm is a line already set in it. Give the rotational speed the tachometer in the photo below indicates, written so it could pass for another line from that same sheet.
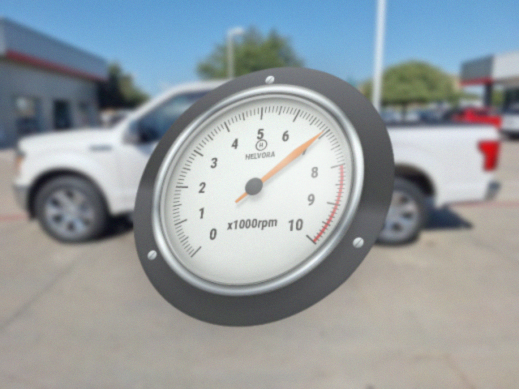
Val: 7000,rpm
